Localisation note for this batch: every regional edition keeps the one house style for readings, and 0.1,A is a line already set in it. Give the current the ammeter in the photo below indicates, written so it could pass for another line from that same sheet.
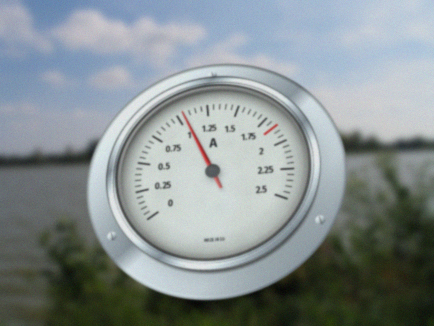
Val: 1.05,A
